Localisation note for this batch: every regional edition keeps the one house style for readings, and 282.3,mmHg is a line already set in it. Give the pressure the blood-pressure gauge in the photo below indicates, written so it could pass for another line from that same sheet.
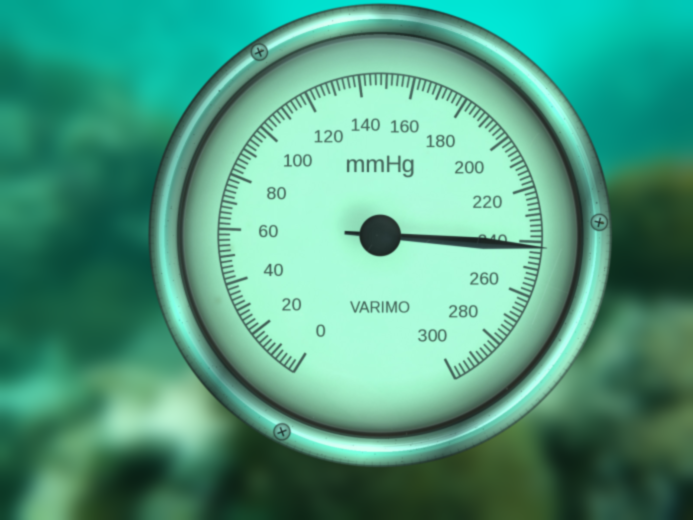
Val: 242,mmHg
